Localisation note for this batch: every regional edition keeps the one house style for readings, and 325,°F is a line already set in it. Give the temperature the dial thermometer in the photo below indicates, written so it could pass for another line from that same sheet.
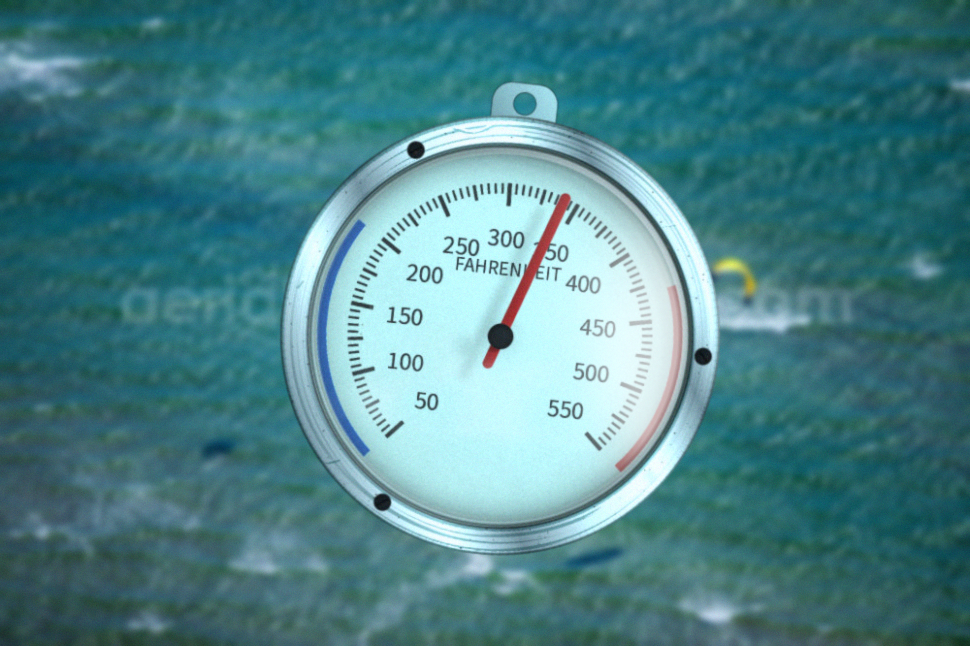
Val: 340,°F
